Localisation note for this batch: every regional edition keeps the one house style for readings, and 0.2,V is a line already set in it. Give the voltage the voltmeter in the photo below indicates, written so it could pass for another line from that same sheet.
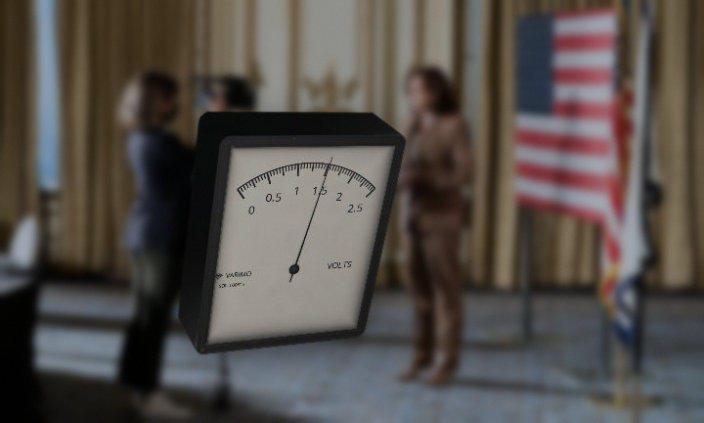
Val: 1.5,V
